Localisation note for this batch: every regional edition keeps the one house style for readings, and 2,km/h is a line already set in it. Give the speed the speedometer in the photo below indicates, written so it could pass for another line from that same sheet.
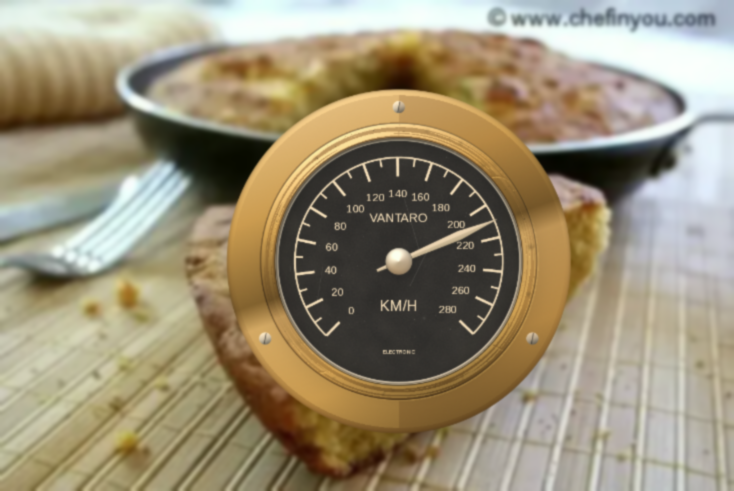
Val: 210,km/h
